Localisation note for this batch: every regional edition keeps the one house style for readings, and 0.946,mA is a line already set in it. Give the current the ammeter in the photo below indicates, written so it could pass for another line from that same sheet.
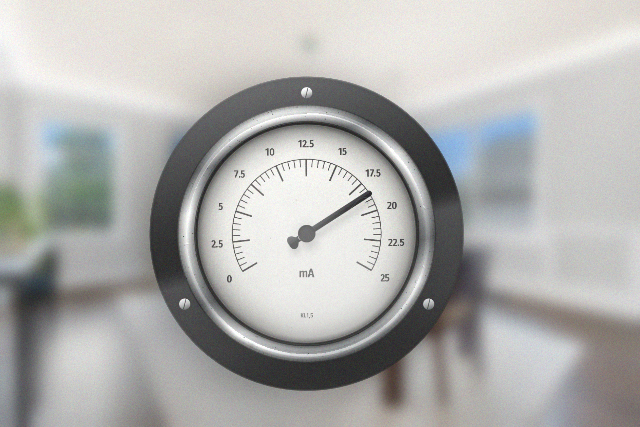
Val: 18.5,mA
